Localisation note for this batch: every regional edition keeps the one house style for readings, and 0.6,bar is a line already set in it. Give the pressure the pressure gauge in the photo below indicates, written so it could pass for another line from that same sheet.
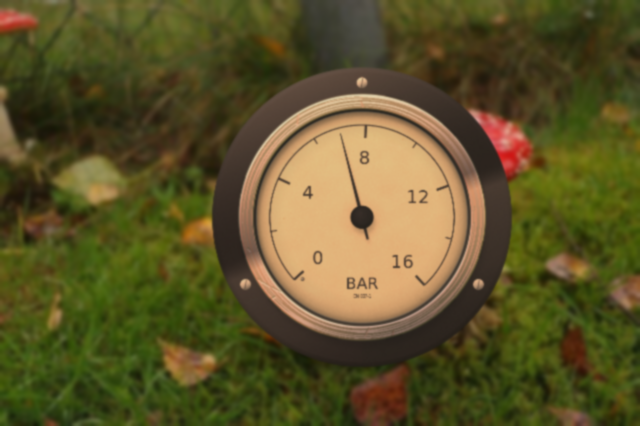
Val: 7,bar
